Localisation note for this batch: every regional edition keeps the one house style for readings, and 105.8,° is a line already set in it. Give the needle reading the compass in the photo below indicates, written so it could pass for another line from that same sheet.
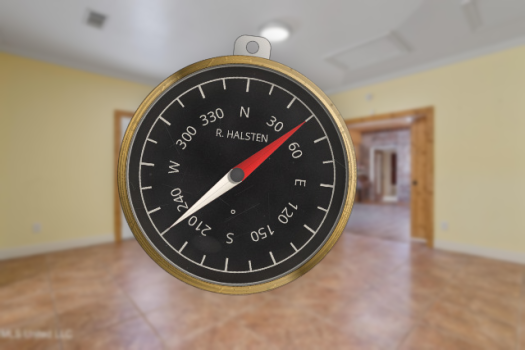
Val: 45,°
